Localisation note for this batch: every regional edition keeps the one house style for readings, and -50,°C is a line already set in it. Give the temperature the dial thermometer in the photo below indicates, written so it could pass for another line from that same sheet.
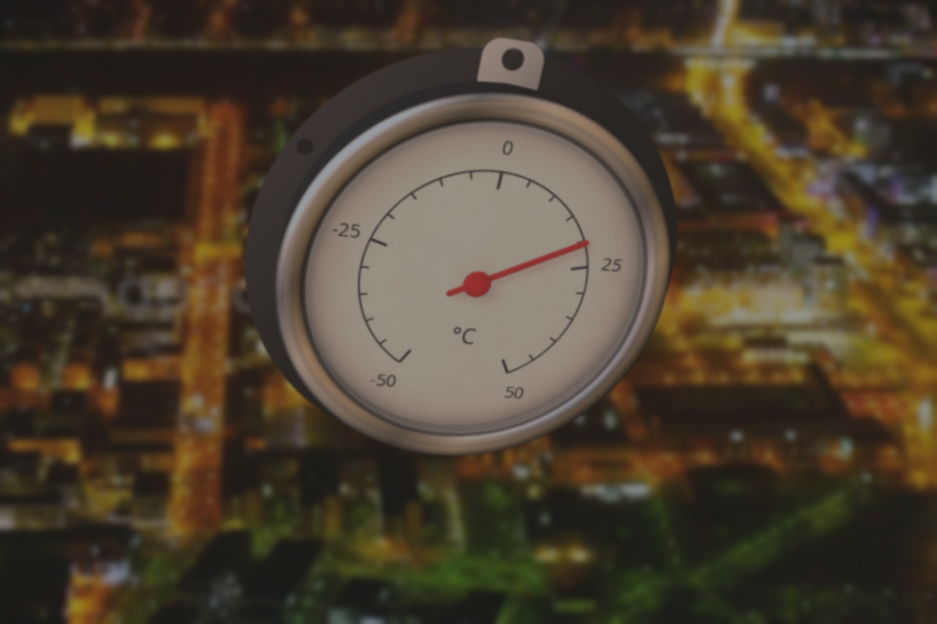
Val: 20,°C
